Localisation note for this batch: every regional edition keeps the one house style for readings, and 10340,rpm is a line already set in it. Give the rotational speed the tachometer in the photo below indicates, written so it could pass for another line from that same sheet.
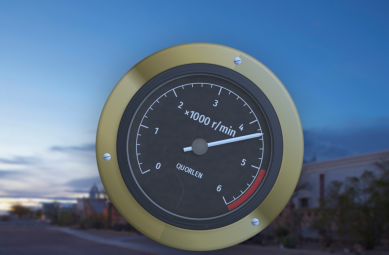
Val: 4300,rpm
